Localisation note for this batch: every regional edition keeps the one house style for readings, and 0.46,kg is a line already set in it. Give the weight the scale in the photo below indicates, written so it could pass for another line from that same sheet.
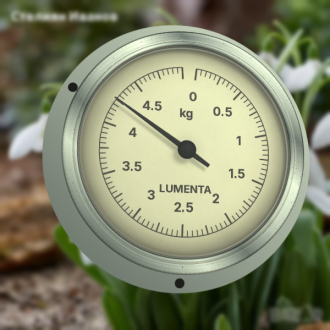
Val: 4.25,kg
